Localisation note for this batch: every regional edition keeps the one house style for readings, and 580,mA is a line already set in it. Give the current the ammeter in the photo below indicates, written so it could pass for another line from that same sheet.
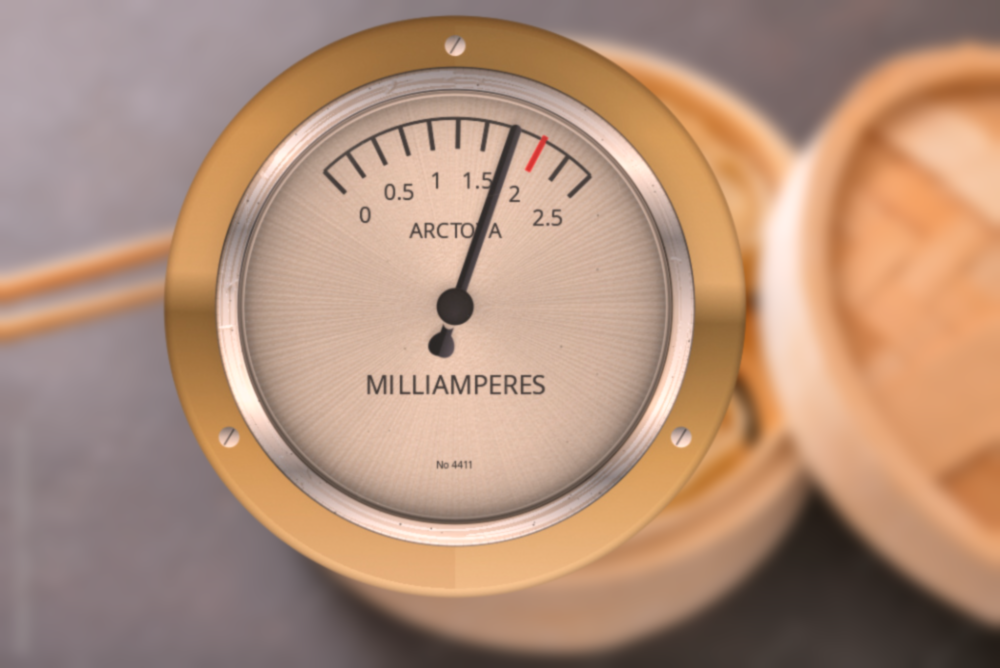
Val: 1.75,mA
